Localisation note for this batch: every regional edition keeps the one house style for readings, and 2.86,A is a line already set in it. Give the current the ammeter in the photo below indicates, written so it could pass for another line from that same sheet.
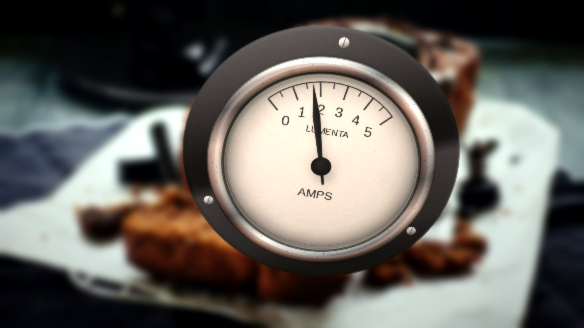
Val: 1.75,A
